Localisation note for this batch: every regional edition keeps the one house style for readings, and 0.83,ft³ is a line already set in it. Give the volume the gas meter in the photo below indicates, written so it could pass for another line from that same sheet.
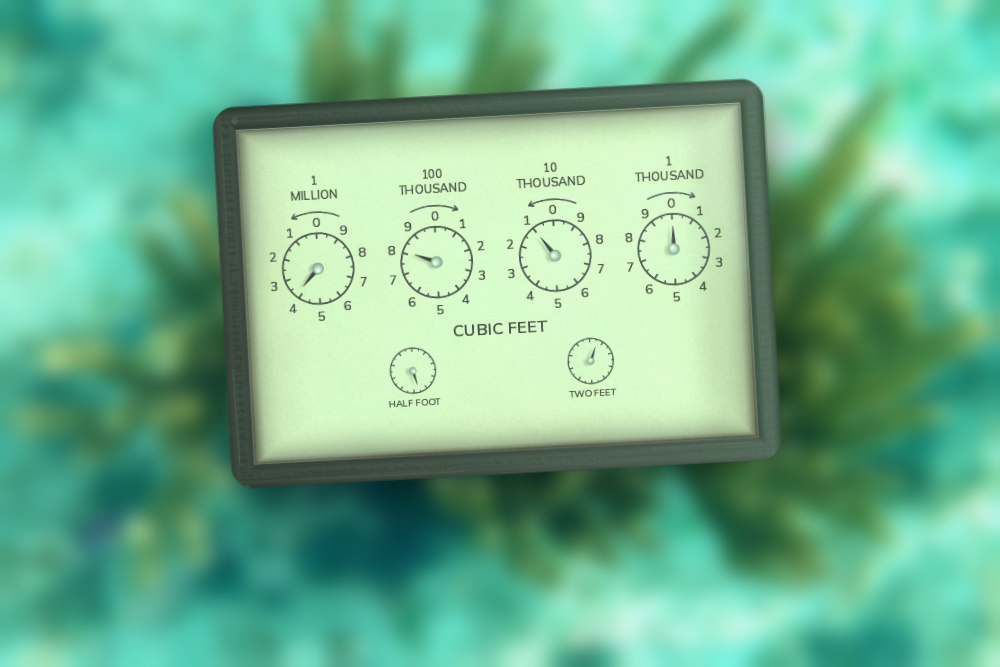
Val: 381000,ft³
